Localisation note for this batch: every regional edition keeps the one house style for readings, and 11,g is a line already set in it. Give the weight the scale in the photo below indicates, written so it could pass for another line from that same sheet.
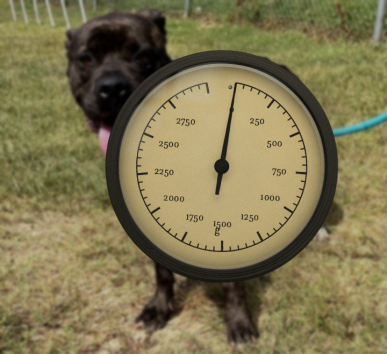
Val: 0,g
